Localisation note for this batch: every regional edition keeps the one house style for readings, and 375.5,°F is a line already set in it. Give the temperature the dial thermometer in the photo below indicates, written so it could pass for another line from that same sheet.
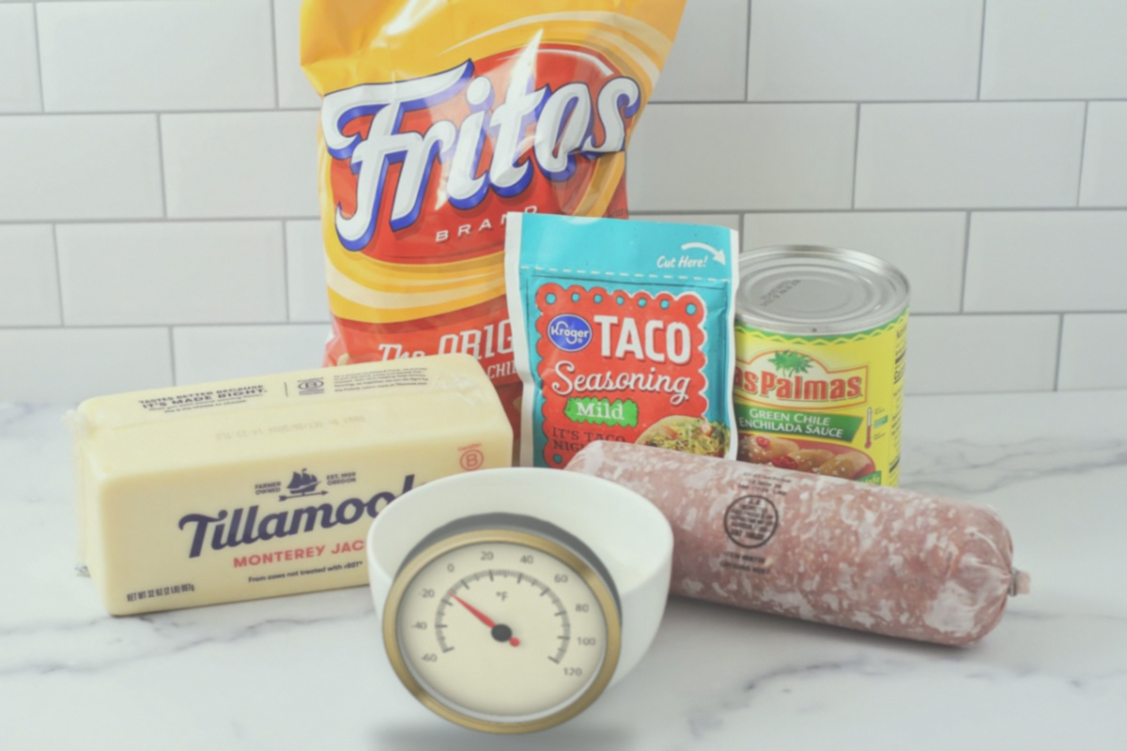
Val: -10,°F
